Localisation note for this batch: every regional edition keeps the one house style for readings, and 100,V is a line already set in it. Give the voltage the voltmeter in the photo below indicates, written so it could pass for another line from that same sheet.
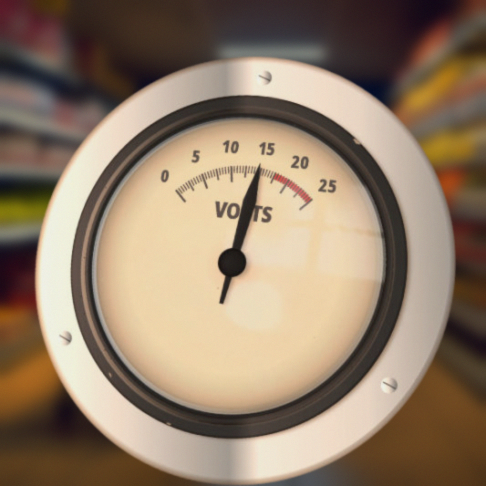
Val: 15,V
